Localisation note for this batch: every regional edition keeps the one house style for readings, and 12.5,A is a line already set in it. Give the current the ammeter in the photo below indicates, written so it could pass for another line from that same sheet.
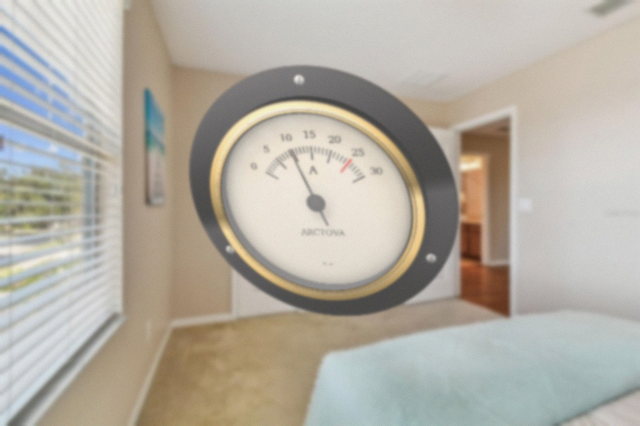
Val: 10,A
